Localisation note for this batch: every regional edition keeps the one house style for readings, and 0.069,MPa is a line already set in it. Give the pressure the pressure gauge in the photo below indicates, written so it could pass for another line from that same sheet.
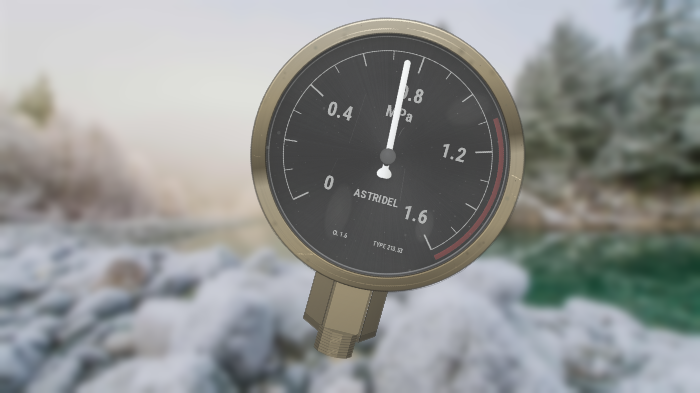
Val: 0.75,MPa
